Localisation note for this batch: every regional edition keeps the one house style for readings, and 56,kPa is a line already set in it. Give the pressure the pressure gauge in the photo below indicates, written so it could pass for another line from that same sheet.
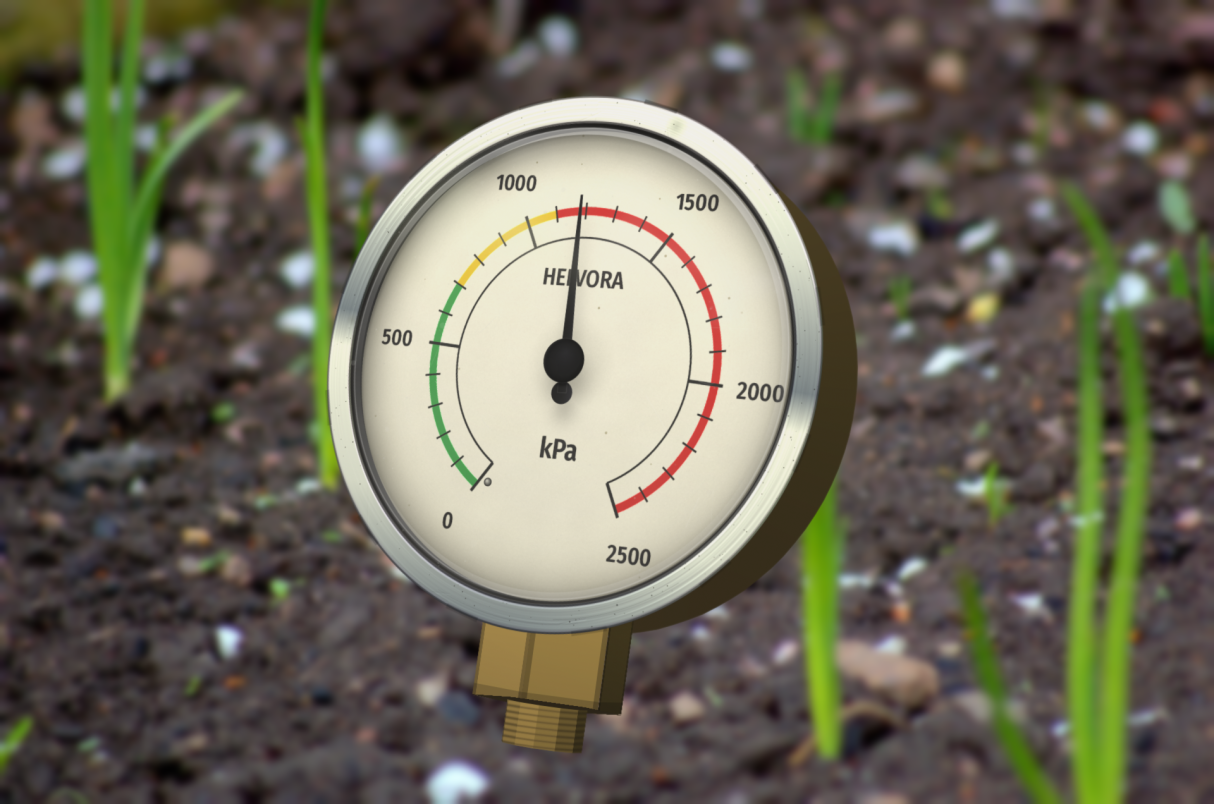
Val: 1200,kPa
